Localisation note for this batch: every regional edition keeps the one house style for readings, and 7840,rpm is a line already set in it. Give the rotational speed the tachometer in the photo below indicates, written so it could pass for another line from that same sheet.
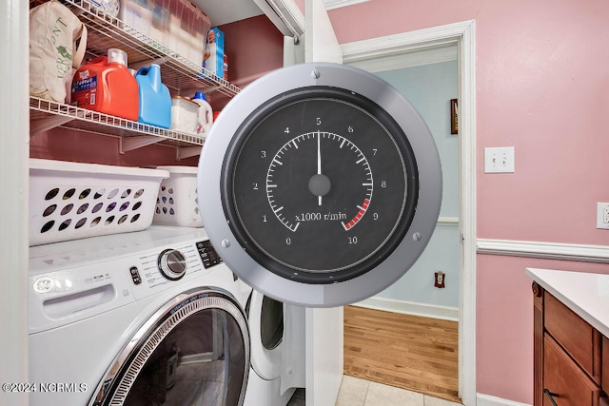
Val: 5000,rpm
